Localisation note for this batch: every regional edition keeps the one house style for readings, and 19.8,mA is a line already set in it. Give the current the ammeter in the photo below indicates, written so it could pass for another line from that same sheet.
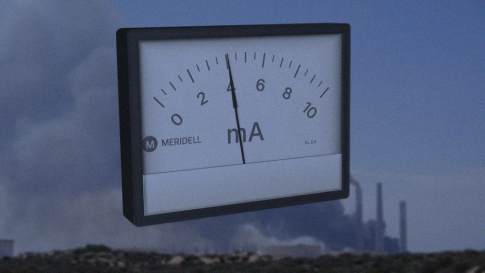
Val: 4,mA
